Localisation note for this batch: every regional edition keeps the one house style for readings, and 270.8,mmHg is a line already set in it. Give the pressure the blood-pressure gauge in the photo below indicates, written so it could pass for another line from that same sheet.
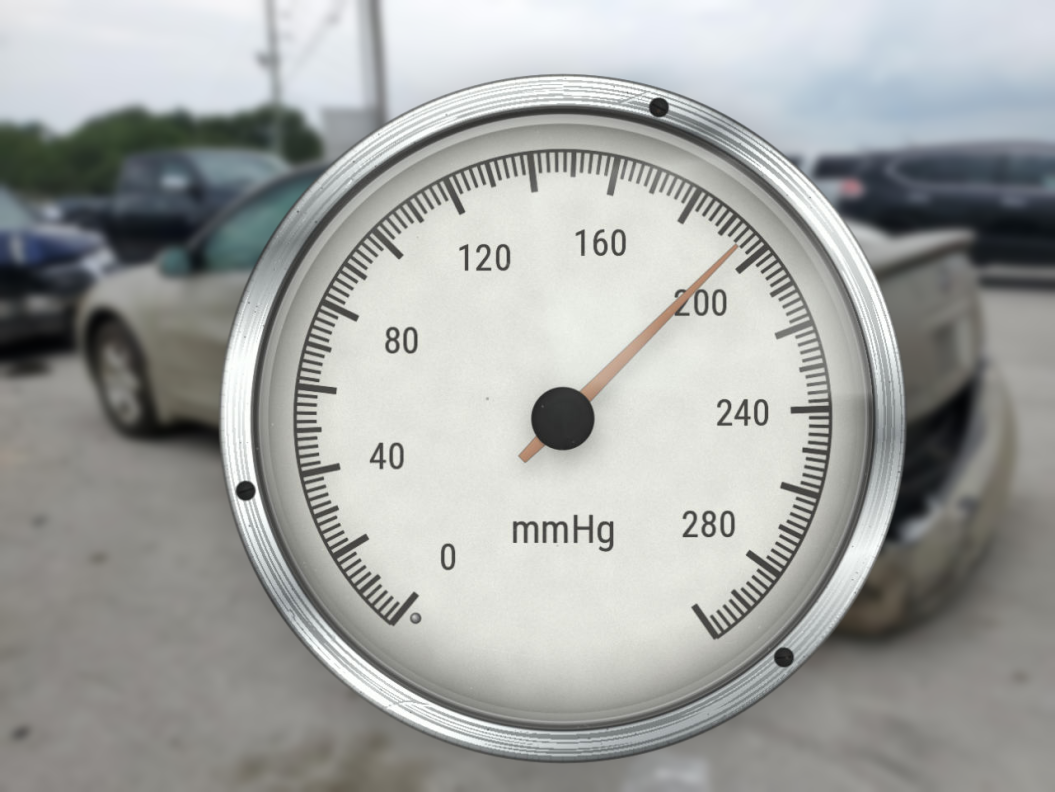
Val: 195,mmHg
